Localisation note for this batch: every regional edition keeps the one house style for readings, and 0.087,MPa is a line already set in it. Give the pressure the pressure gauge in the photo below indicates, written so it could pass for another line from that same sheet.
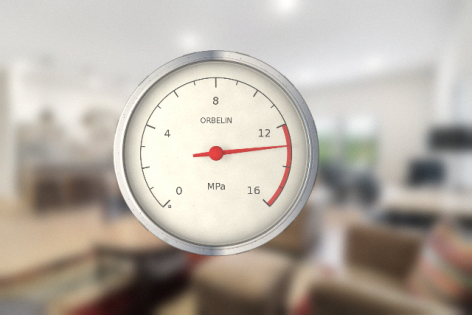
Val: 13,MPa
